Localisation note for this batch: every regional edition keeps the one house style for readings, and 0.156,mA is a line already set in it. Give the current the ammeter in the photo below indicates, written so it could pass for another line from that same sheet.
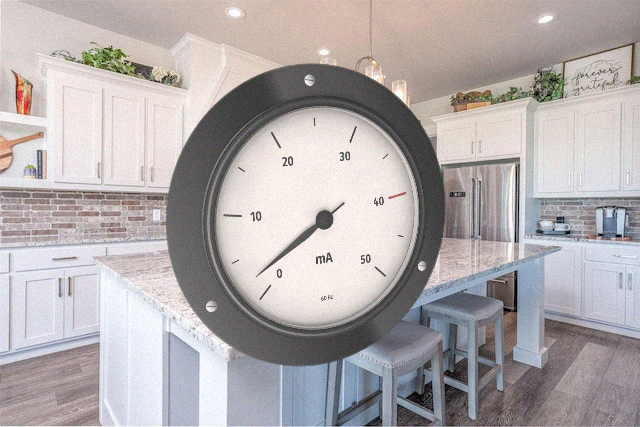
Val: 2.5,mA
